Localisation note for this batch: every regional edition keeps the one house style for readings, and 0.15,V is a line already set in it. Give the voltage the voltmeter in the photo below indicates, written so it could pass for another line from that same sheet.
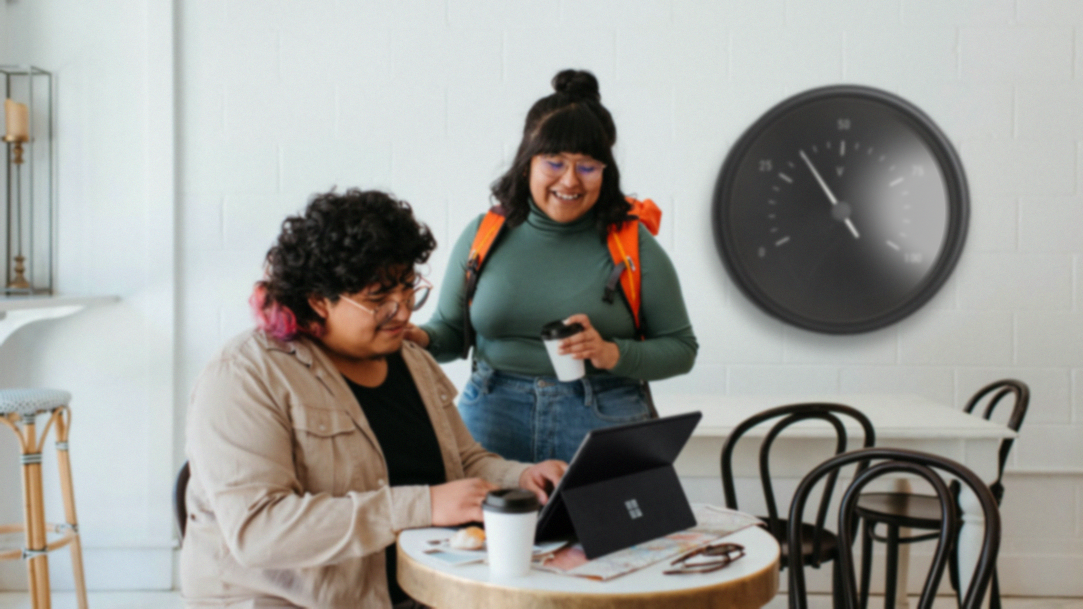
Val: 35,V
